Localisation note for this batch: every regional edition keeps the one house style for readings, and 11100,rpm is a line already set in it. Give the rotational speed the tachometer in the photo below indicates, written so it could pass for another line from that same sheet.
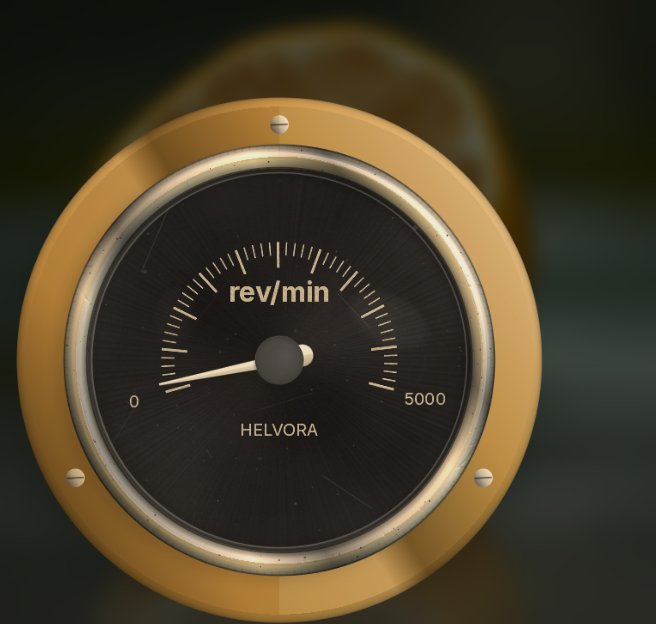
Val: 100,rpm
